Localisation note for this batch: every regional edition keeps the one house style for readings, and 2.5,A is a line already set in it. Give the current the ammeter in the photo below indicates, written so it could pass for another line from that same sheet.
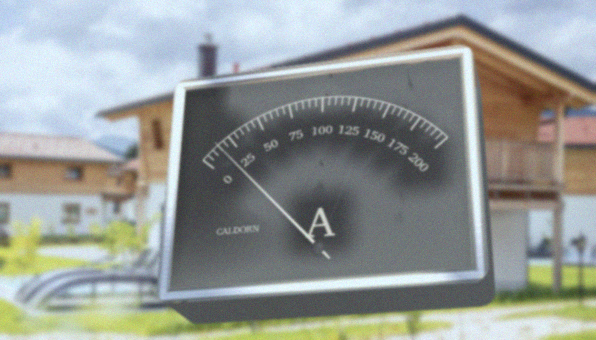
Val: 15,A
